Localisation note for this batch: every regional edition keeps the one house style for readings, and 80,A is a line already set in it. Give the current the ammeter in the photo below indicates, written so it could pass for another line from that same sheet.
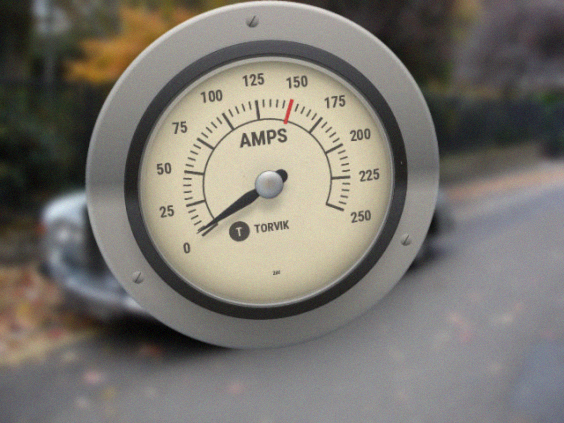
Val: 5,A
